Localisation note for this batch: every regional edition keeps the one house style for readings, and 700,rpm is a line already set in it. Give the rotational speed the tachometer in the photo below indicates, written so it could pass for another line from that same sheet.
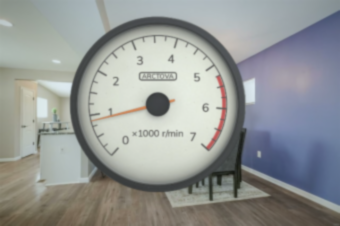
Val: 875,rpm
